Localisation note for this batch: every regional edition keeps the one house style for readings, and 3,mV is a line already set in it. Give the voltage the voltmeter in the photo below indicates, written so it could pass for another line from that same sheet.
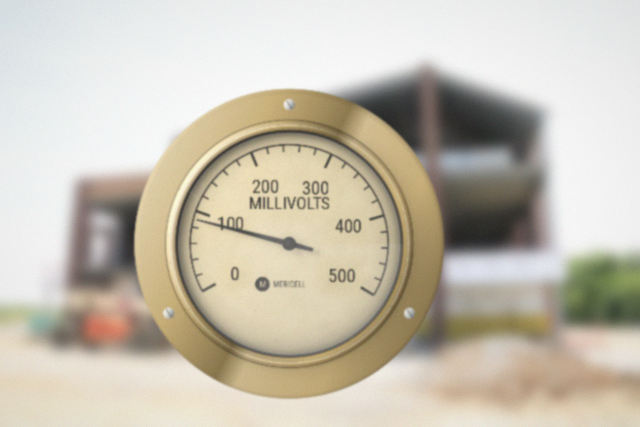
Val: 90,mV
